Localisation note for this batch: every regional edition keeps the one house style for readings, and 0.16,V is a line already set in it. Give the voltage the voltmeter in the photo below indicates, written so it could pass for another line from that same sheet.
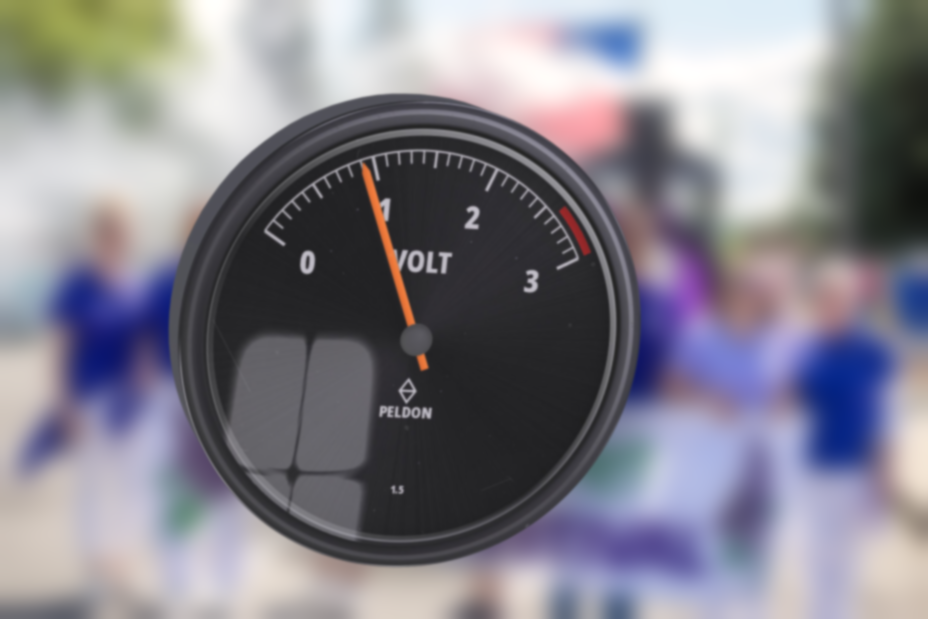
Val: 0.9,V
